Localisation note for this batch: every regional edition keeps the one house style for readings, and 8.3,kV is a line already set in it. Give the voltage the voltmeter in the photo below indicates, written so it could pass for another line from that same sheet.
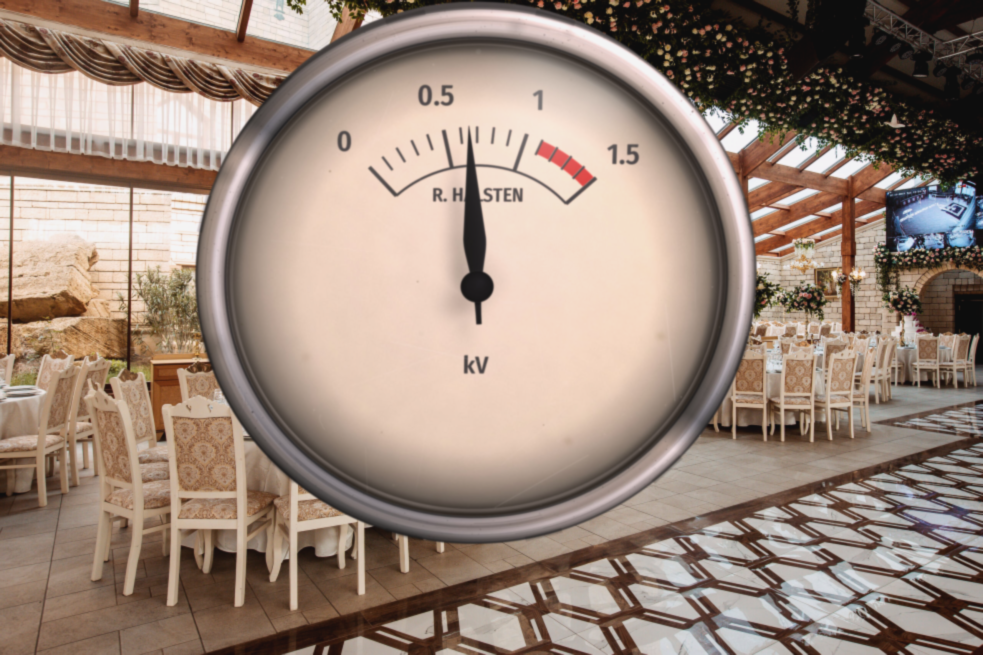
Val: 0.65,kV
